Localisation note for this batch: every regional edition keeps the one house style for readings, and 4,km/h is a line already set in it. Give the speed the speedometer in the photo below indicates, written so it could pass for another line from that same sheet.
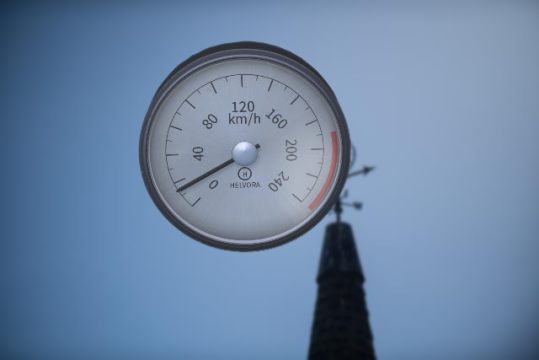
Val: 15,km/h
